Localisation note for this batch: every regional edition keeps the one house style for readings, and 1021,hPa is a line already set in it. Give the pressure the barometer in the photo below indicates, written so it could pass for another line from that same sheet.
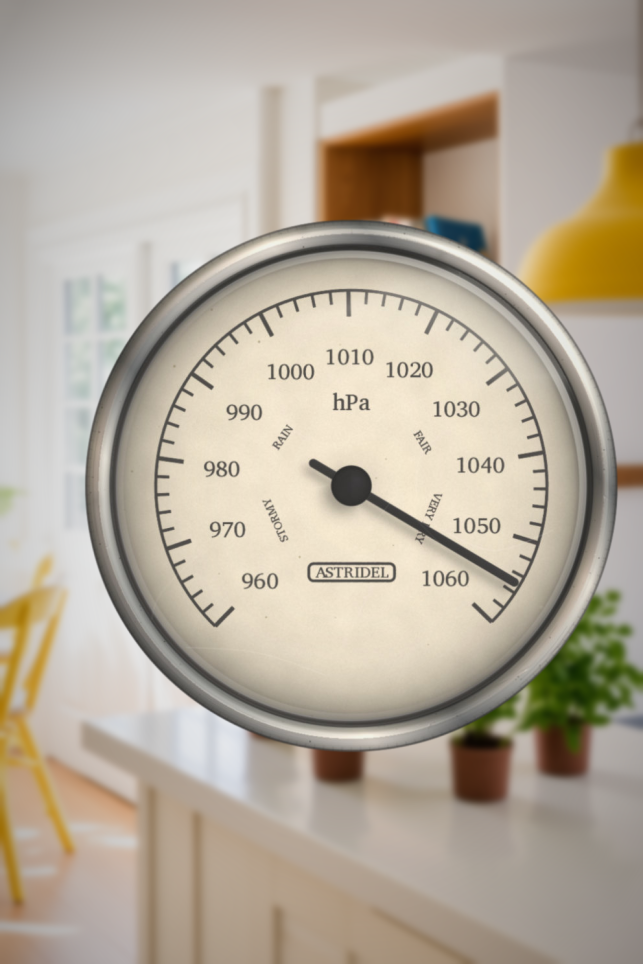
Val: 1055,hPa
